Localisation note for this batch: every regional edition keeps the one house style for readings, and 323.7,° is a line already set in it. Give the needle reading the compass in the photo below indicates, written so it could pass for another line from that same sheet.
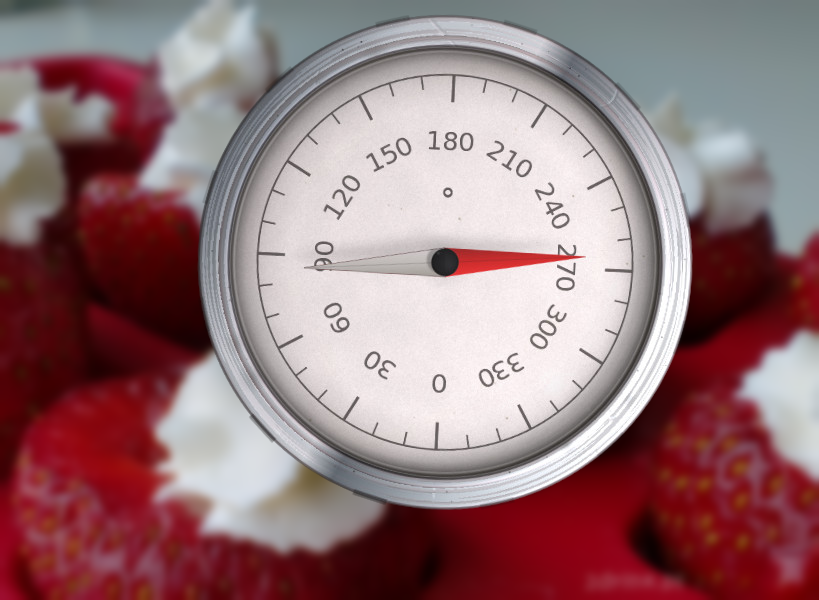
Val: 265,°
